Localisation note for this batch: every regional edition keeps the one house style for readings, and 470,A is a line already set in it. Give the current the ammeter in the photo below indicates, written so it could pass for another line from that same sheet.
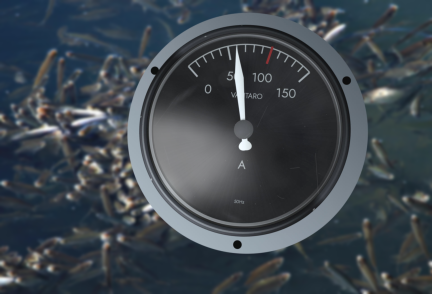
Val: 60,A
